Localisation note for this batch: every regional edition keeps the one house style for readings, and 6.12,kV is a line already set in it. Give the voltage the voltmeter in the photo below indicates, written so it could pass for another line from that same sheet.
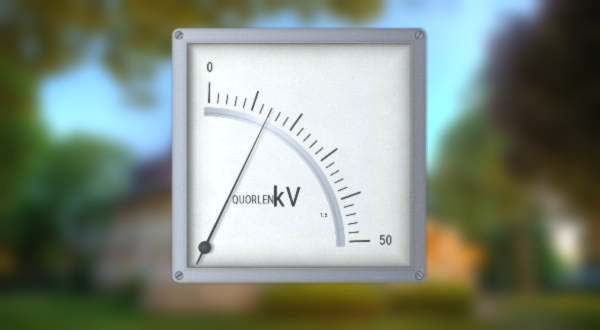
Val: 14,kV
